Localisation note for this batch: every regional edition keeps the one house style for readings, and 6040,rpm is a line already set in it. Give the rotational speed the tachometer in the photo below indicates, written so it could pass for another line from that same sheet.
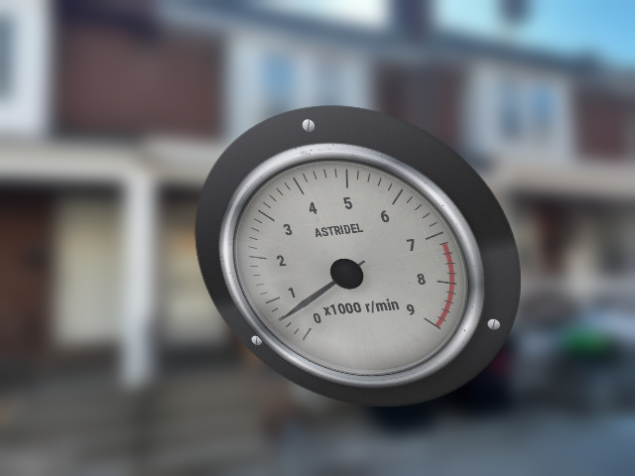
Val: 600,rpm
